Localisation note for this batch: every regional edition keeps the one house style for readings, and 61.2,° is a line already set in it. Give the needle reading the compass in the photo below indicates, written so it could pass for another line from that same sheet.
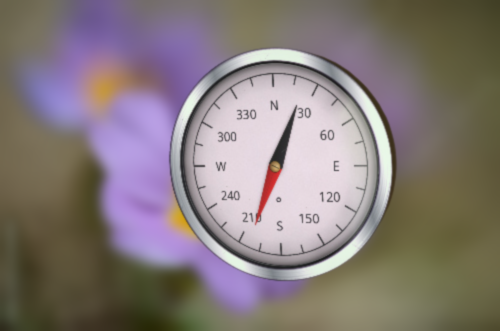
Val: 202.5,°
